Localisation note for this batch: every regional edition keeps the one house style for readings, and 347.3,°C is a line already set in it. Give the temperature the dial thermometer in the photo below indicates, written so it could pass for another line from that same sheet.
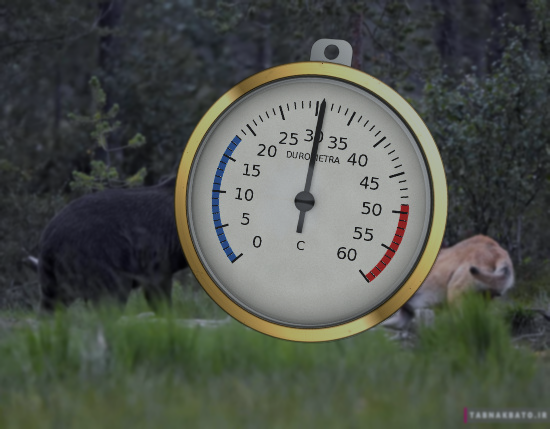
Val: 31,°C
